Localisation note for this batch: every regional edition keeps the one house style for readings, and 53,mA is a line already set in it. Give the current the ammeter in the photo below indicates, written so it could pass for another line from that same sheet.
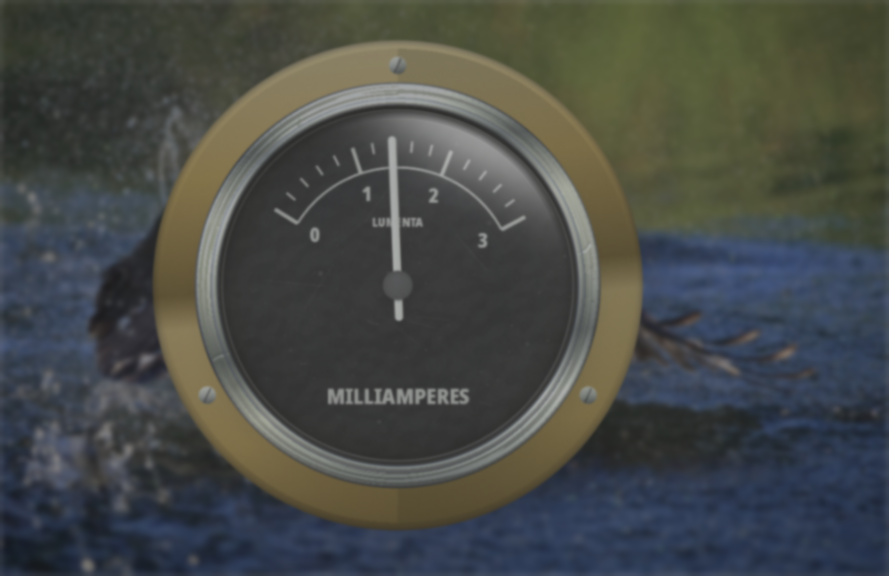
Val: 1.4,mA
